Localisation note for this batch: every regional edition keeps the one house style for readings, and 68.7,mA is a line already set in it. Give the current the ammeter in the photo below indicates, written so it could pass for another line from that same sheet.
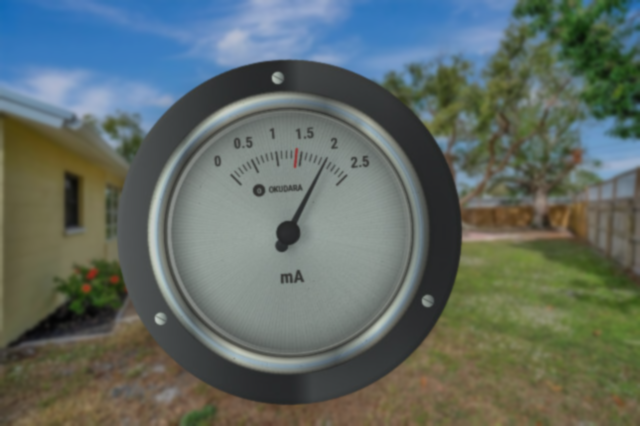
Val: 2,mA
